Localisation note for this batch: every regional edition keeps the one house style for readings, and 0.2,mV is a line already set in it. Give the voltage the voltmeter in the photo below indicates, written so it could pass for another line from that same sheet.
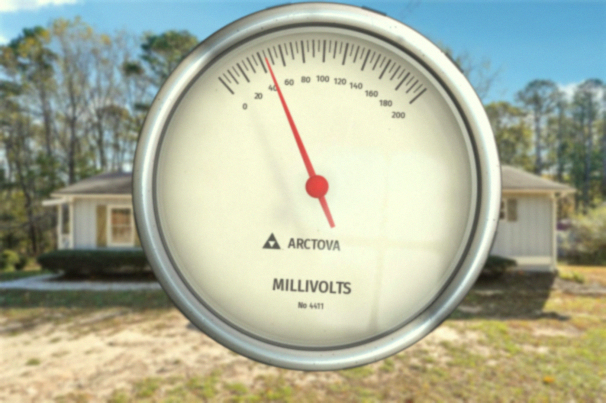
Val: 45,mV
